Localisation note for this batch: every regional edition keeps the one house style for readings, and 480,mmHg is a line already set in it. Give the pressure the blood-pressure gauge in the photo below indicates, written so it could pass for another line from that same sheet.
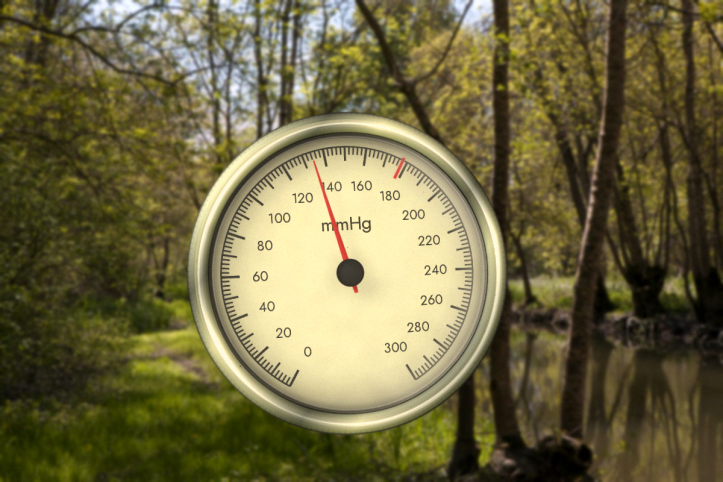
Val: 134,mmHg
